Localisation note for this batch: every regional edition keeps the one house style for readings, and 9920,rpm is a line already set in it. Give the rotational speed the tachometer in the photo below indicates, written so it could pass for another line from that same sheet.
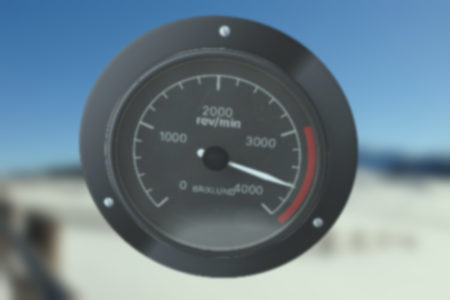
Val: 3600,rpm
